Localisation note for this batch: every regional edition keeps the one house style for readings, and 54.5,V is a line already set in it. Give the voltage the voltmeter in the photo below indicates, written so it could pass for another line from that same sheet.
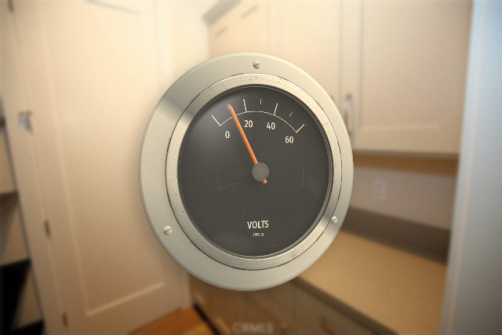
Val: 10,V
